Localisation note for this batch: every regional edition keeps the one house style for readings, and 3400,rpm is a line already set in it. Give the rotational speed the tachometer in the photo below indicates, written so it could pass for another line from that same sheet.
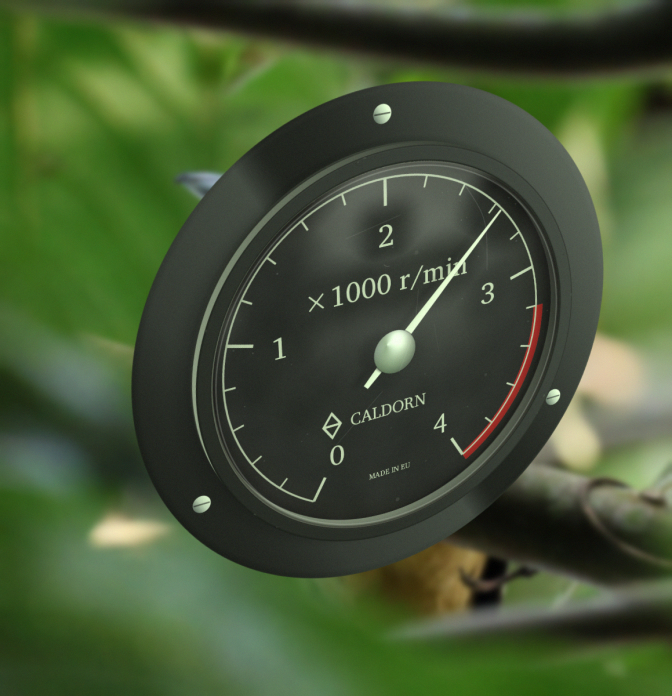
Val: 2600,rpm
